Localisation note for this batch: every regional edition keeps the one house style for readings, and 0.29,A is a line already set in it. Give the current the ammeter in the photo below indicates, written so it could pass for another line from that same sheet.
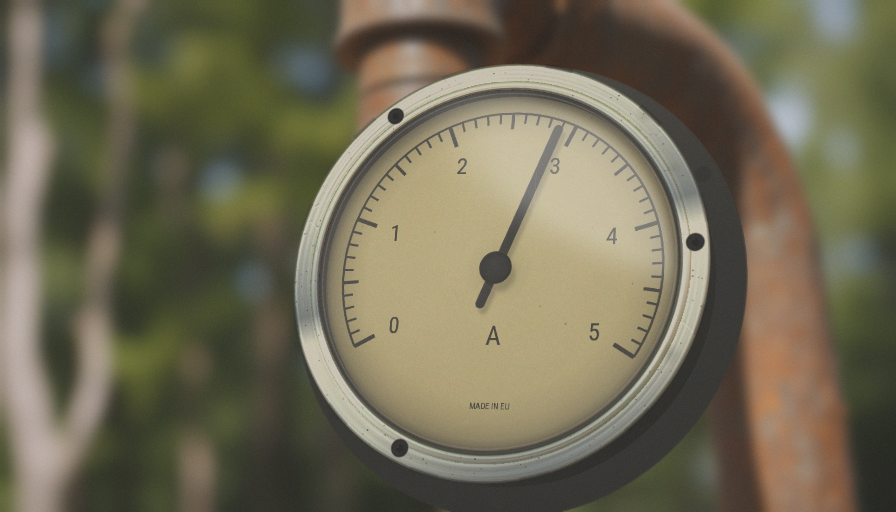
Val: 2.9,A
